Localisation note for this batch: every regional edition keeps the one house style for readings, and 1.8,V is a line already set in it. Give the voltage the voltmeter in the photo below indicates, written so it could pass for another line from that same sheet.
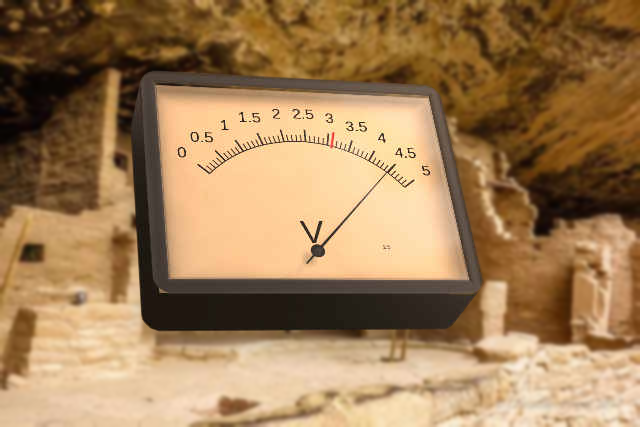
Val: 4.5,V
